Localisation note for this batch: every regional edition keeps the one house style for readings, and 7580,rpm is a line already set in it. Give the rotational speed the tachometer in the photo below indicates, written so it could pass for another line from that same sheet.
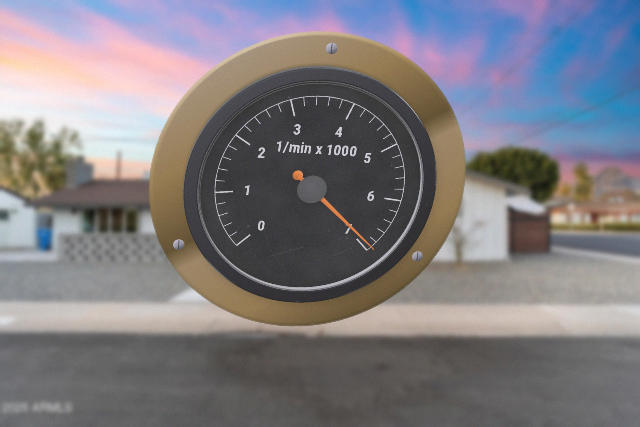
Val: 6900,rpm
